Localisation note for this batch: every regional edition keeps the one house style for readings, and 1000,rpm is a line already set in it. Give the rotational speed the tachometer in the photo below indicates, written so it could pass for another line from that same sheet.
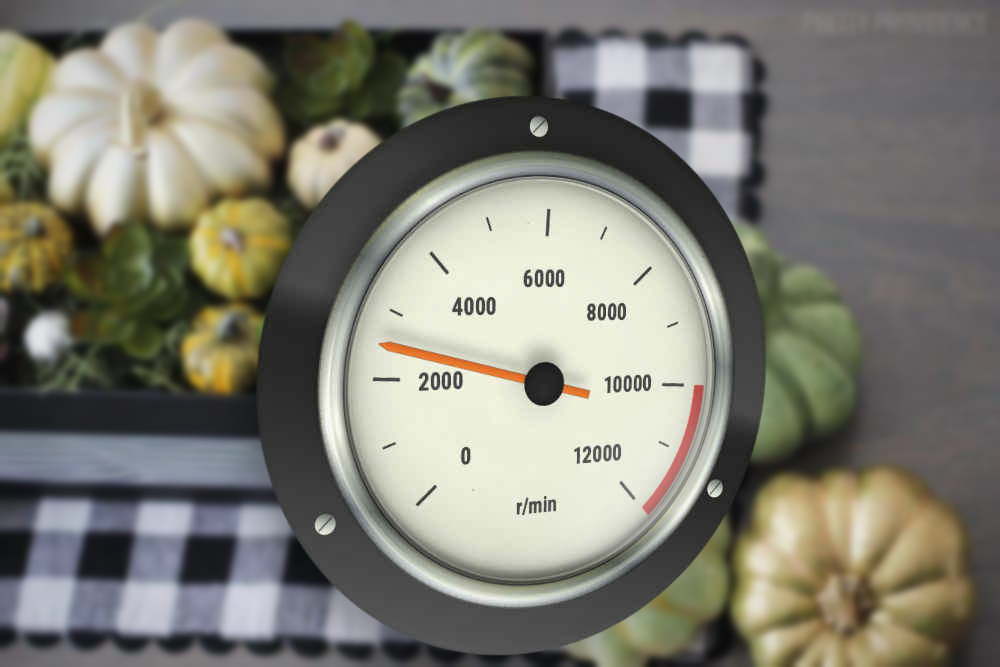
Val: 2500,rpm
